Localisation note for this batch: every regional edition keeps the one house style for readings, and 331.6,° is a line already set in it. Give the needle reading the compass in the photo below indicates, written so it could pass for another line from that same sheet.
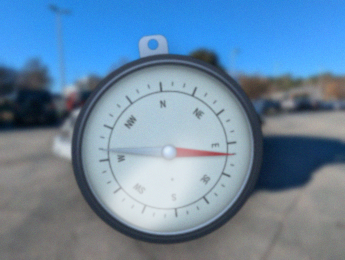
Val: 100,°
